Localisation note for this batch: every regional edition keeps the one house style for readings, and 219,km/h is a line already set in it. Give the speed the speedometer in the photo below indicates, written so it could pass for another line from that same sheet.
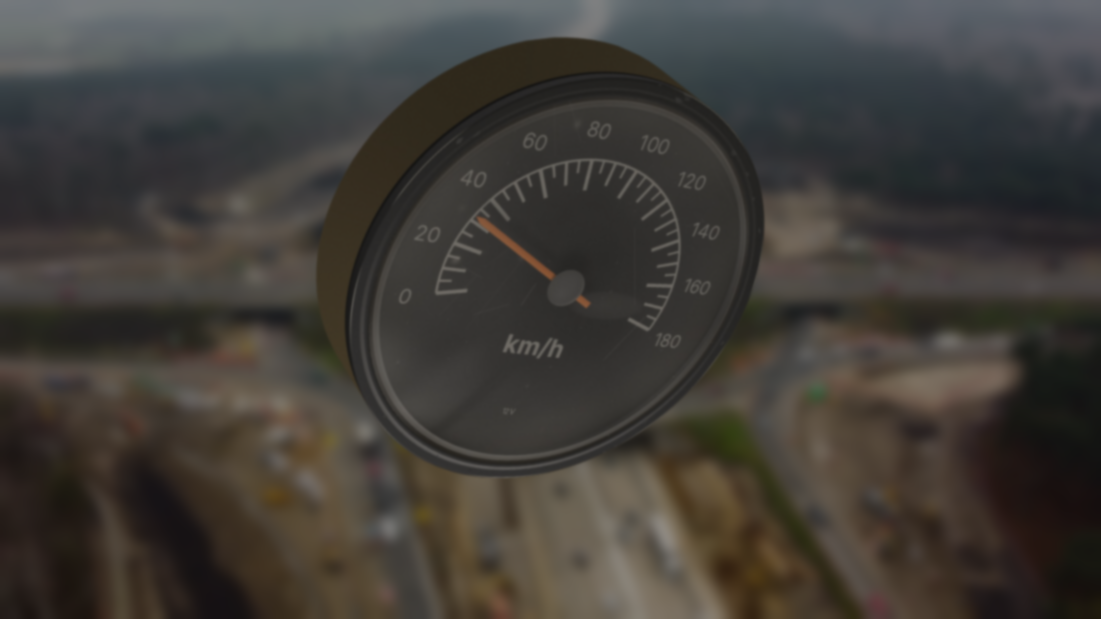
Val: 32.5,km/h
